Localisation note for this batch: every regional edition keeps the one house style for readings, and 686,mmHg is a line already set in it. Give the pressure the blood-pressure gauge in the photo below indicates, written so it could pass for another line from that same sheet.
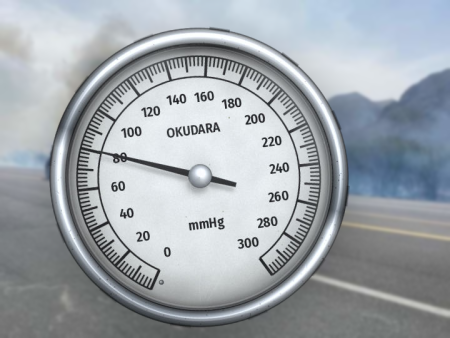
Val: 80,mmHg
